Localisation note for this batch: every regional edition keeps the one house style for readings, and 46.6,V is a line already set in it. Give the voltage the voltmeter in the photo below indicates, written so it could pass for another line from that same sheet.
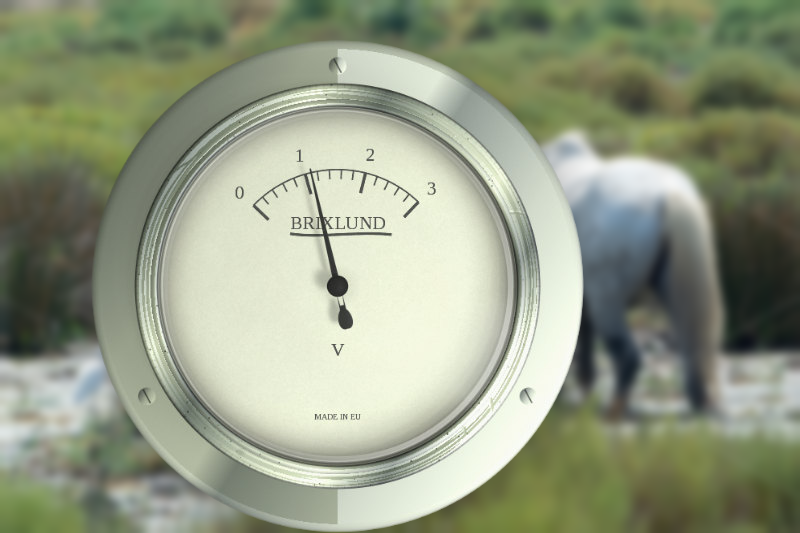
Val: 1.1,V
